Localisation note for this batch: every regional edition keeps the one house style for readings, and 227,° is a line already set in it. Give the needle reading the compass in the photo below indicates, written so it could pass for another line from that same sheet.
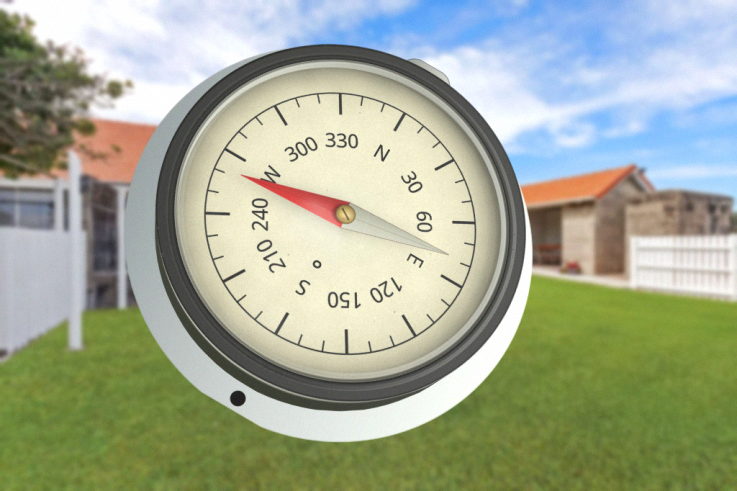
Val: 260,°
